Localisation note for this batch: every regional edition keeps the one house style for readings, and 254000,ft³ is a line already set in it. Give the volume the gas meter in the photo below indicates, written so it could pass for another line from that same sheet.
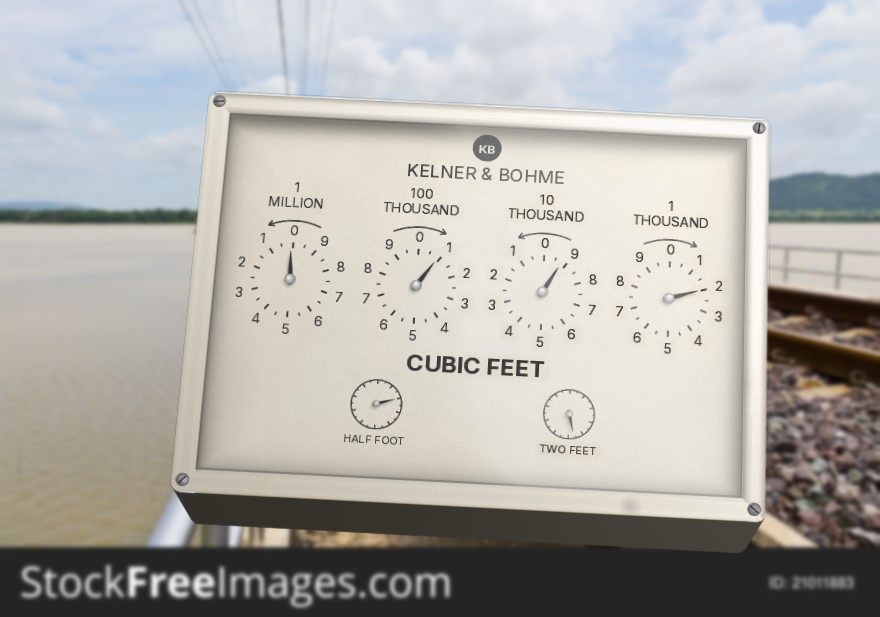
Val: 9200,ft³
